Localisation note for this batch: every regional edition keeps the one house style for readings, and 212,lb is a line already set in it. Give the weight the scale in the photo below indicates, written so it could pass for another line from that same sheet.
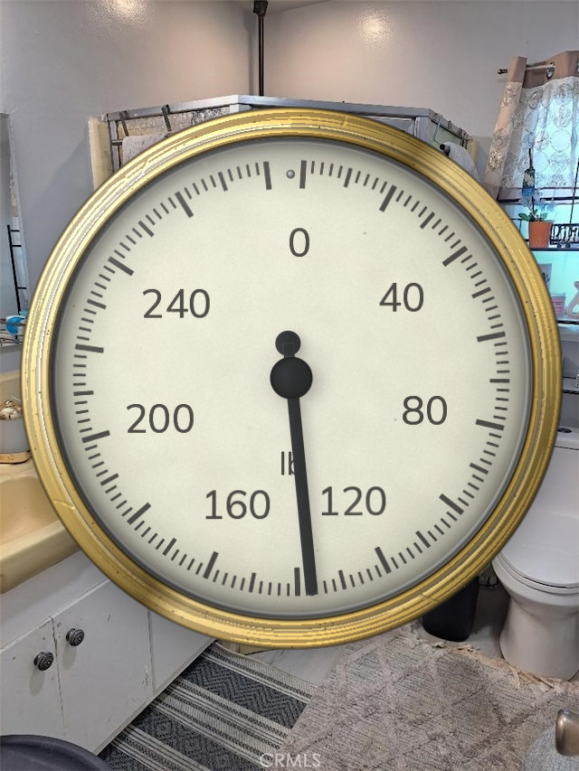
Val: 137,lb
